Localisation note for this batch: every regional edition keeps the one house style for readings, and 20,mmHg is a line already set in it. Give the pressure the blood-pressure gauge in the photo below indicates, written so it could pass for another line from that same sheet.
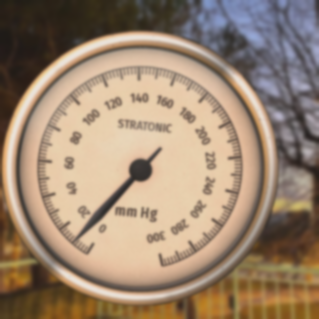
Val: 10,mmHg
